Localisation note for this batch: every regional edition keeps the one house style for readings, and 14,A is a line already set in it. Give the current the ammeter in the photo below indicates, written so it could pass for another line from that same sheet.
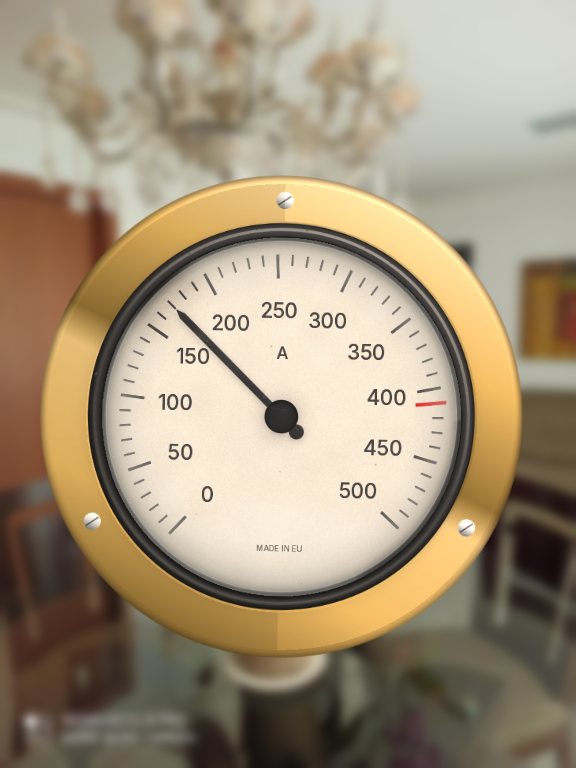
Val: 170,A
